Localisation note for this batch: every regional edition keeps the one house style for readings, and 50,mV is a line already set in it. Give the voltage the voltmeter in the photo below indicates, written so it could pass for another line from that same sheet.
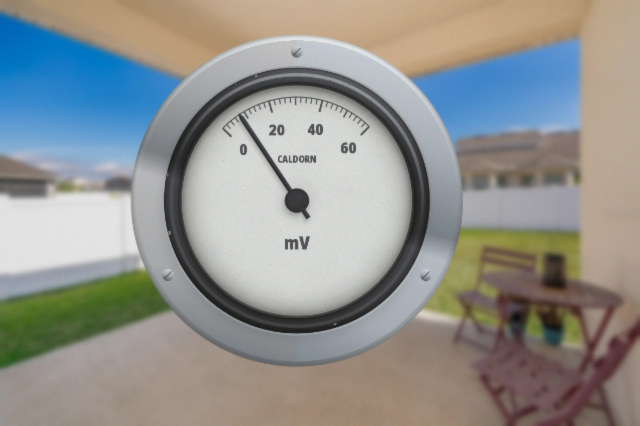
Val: 8,mV
